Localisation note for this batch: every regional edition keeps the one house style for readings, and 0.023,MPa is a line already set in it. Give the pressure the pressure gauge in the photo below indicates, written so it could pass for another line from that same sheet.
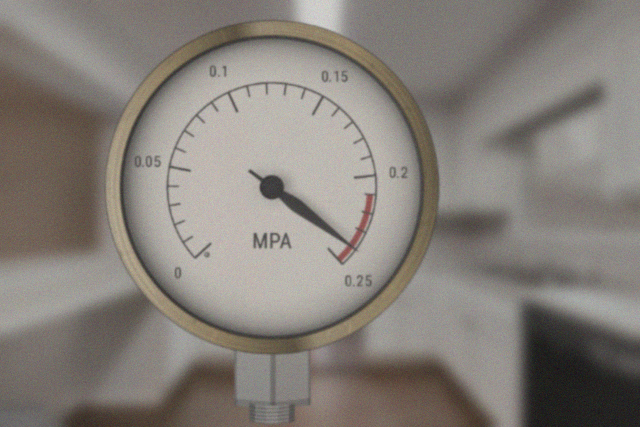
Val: 0.24,MPa
